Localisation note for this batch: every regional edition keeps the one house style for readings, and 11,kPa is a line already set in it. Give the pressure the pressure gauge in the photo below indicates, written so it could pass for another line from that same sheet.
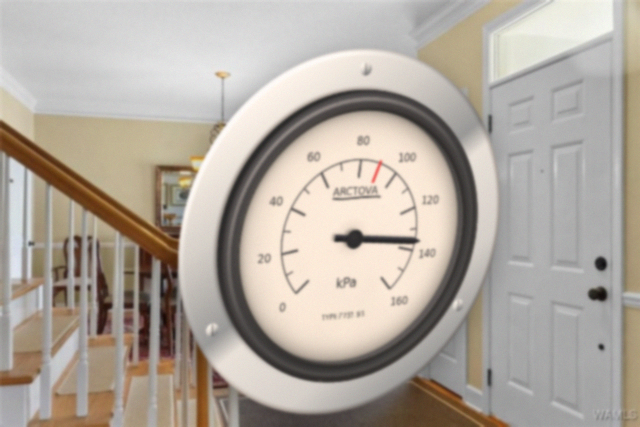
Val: 135,kPa
